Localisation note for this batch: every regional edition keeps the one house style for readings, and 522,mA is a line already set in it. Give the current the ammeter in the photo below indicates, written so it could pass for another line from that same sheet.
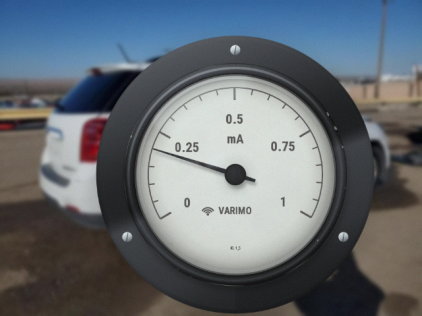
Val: 0.2,mA
